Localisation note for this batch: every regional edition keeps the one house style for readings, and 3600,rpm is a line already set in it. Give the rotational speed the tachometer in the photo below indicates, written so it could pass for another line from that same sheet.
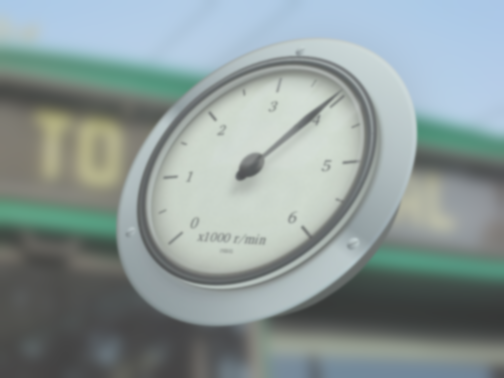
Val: 4000,rpm
